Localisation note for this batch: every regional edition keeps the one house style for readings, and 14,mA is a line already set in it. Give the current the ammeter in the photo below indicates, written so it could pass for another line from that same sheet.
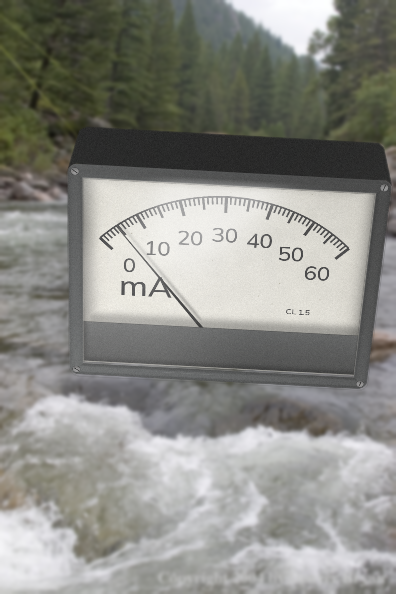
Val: 5,mA
